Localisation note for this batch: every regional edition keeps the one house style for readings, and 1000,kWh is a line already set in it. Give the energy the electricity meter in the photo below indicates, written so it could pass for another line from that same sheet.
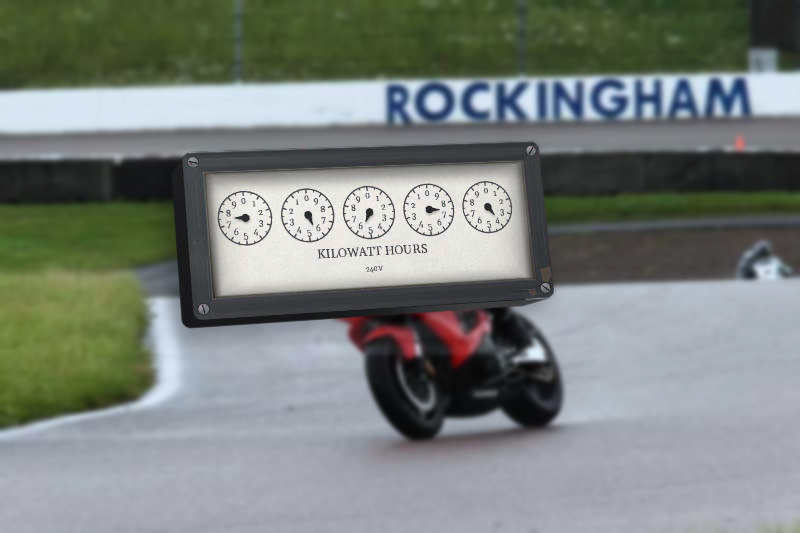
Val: 75574,kWh
